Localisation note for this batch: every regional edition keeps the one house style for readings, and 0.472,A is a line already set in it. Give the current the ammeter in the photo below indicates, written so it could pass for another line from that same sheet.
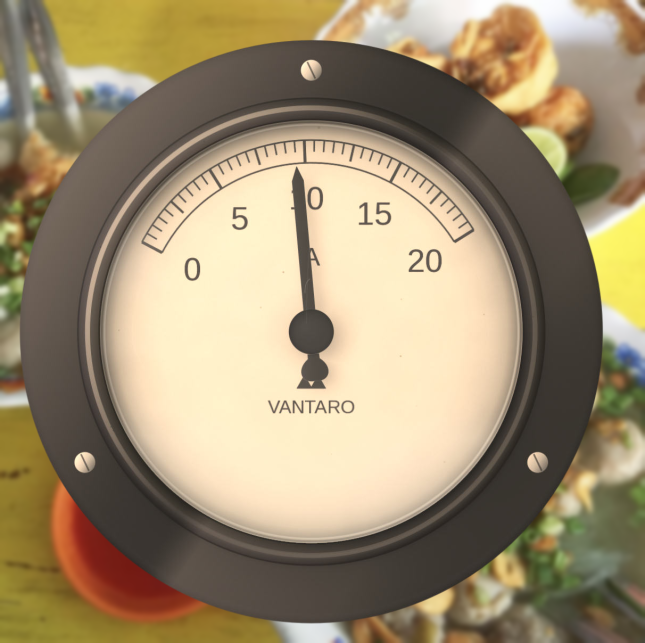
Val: 9.5,A
